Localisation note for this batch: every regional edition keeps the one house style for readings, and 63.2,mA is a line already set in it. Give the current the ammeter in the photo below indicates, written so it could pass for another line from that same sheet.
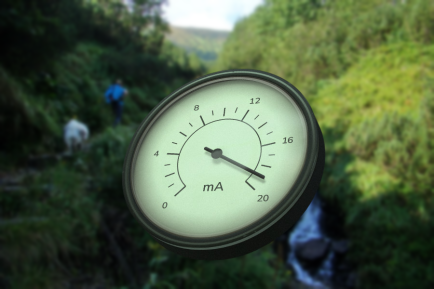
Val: 19,mA
